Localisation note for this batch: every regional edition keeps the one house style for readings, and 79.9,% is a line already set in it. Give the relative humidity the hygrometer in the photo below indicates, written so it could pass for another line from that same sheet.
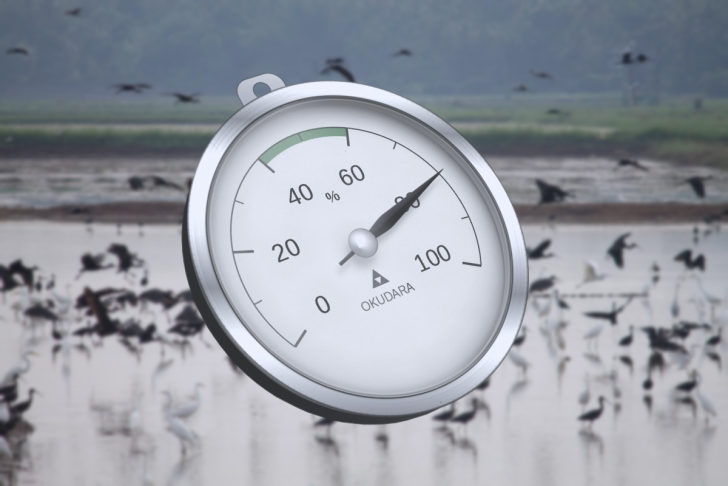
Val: 80,%
